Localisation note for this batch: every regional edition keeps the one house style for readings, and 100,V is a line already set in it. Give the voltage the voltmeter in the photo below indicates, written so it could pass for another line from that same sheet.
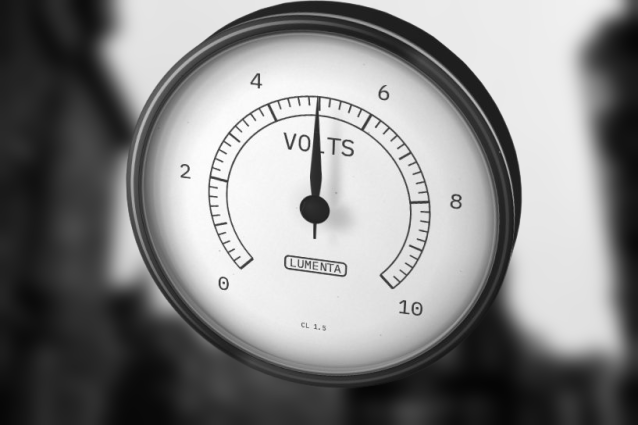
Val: 5,V
